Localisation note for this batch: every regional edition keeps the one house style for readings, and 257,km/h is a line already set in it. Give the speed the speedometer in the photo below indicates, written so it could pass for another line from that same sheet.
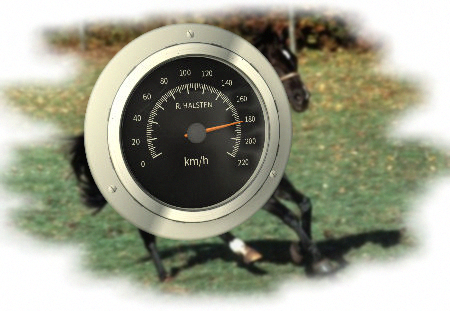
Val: 180,km/h
